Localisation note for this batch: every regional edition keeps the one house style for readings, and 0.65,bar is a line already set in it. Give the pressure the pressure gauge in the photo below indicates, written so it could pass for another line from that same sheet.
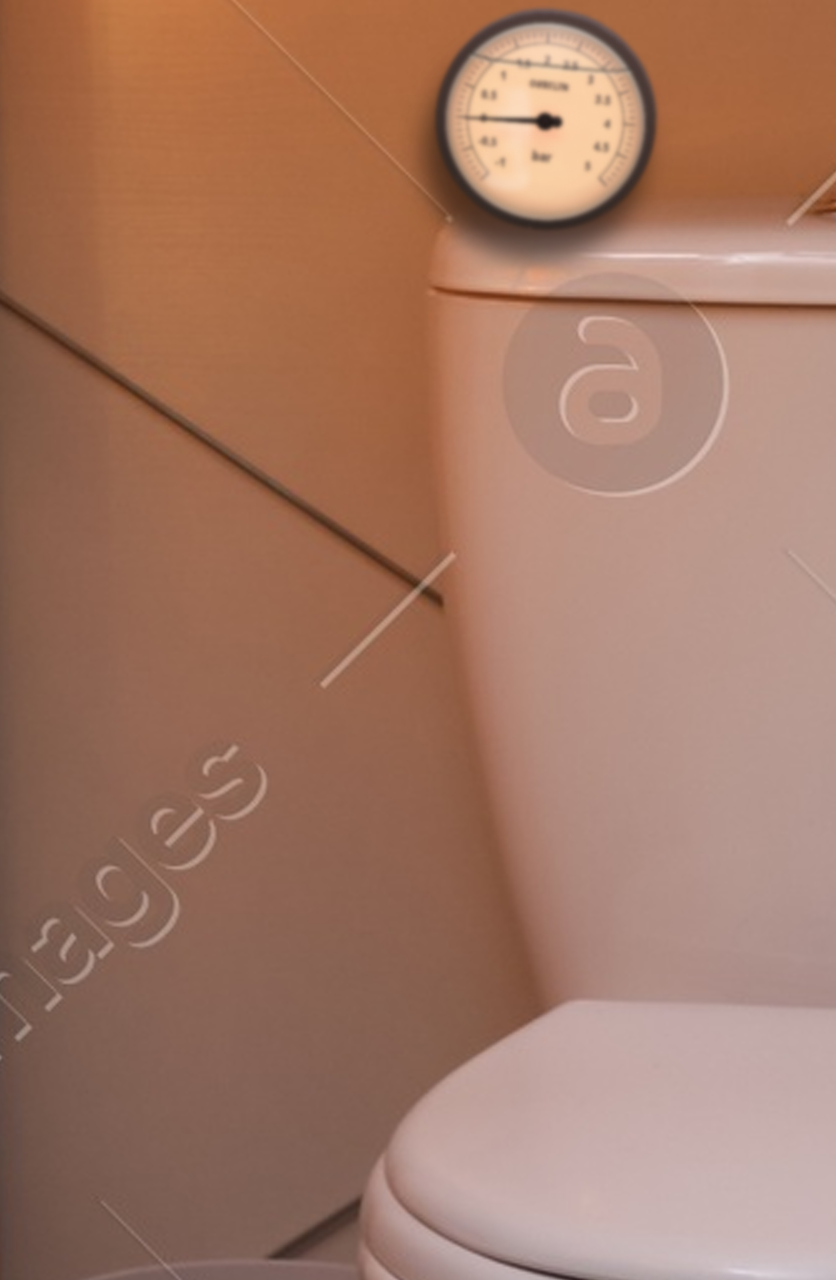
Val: 0,bar
